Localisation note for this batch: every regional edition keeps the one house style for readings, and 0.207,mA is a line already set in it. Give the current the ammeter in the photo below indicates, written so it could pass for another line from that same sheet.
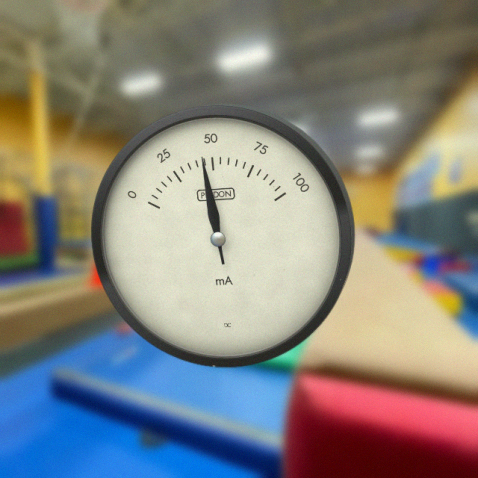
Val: 45,mA
